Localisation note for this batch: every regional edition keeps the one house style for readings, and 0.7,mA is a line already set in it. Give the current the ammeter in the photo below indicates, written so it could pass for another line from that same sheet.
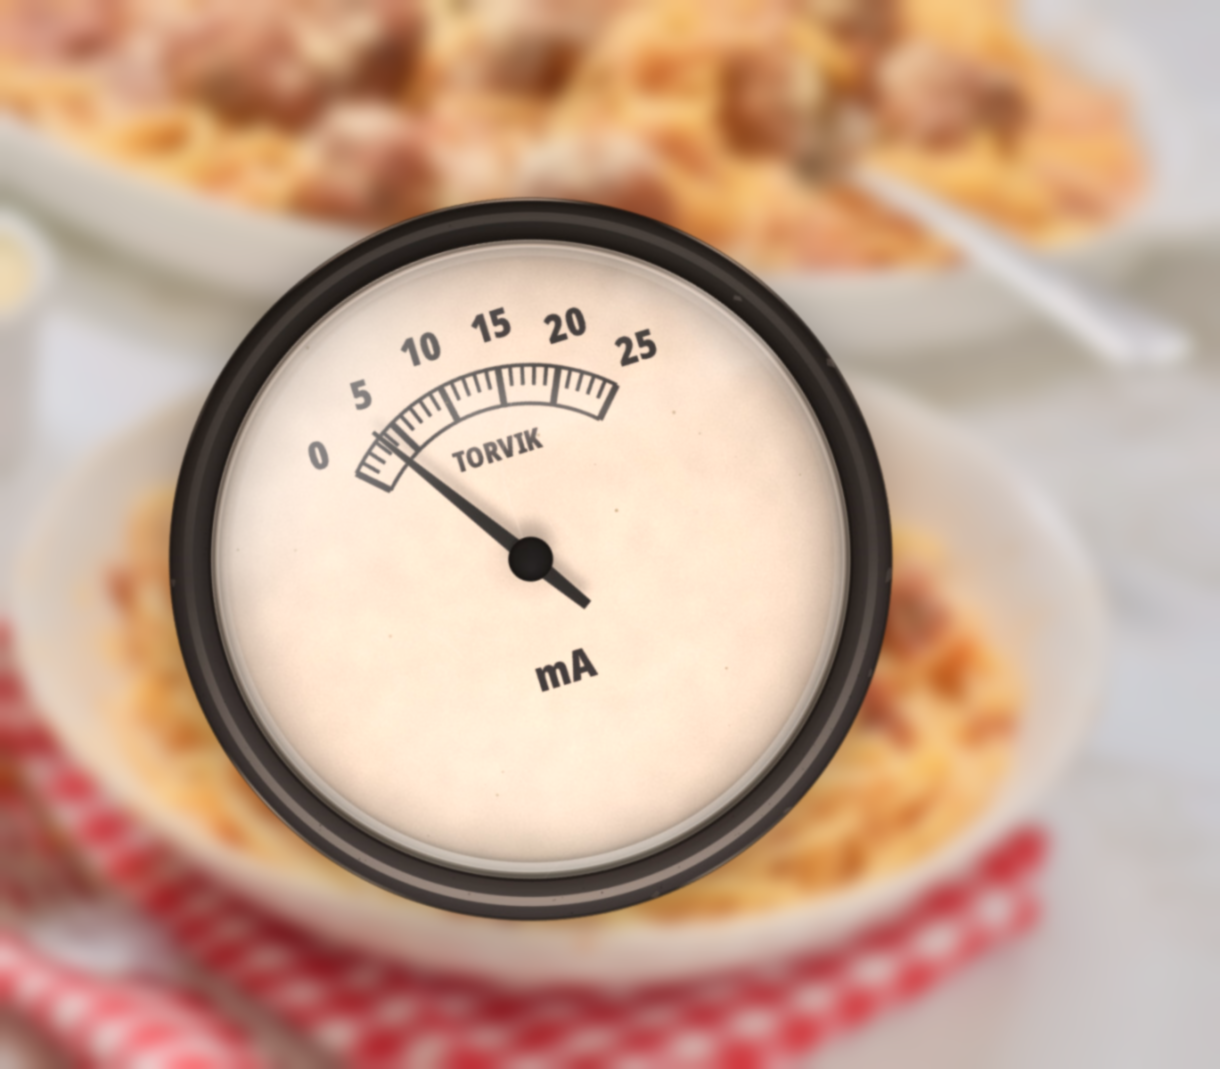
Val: 3.5,mA
